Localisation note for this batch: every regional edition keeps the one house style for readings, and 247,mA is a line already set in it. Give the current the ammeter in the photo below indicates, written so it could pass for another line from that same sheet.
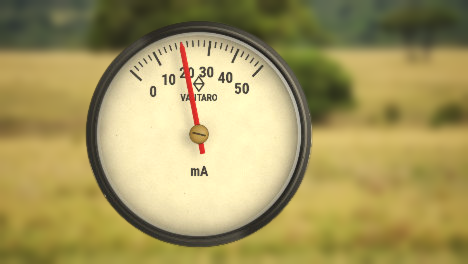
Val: 20,mA
